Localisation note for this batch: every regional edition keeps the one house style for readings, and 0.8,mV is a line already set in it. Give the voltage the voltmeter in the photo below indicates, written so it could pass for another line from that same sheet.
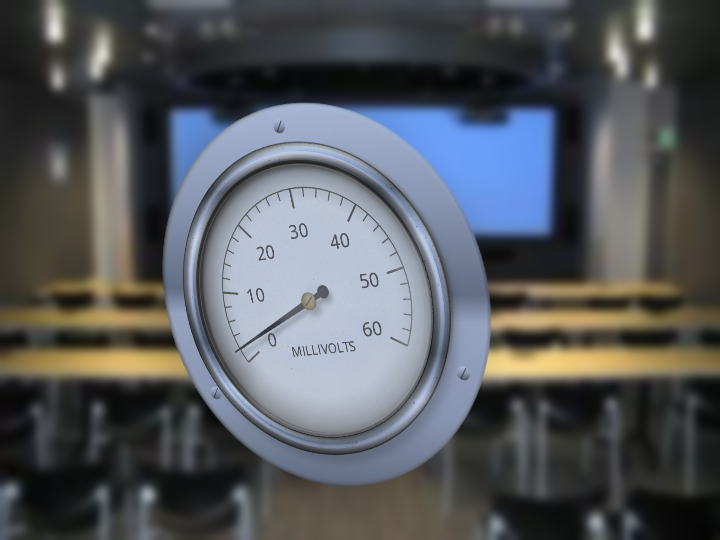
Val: 2,mV
